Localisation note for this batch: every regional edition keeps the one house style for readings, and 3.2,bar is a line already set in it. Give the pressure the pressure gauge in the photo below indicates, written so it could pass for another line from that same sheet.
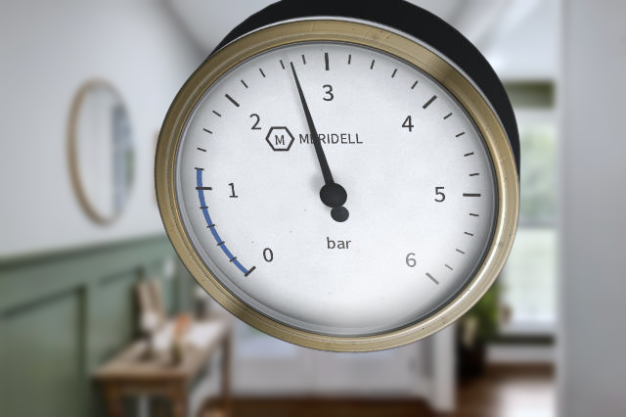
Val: 2.7,bar
